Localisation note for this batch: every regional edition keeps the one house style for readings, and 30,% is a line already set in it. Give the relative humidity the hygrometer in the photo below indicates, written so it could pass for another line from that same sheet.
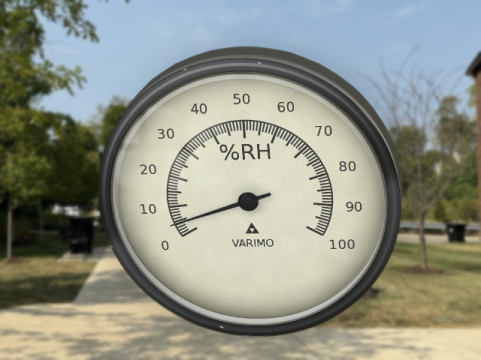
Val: 5,%
